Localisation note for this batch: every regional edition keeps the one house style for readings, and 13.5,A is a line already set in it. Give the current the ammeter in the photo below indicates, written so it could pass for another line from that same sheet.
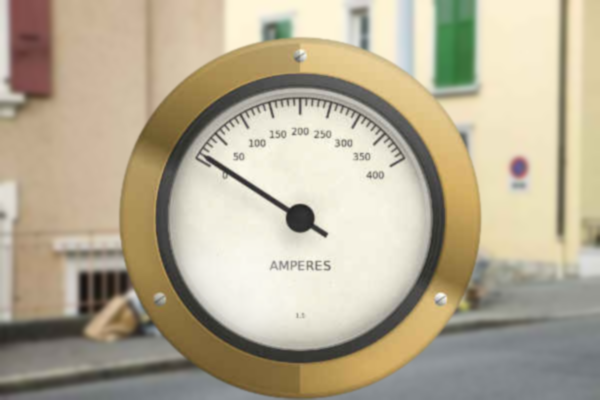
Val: 10,A
